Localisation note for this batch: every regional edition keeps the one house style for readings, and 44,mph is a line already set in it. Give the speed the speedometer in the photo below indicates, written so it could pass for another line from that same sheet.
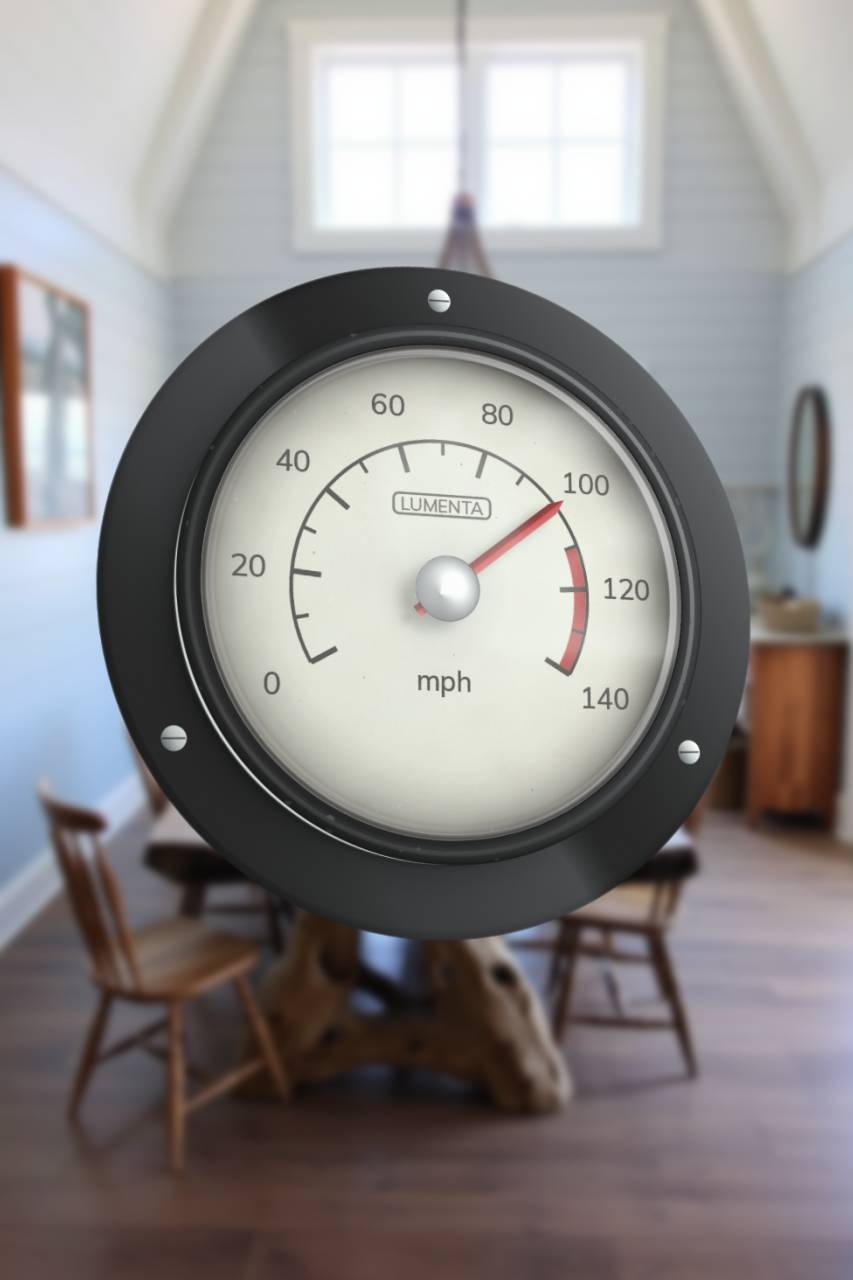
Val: 100,mph
